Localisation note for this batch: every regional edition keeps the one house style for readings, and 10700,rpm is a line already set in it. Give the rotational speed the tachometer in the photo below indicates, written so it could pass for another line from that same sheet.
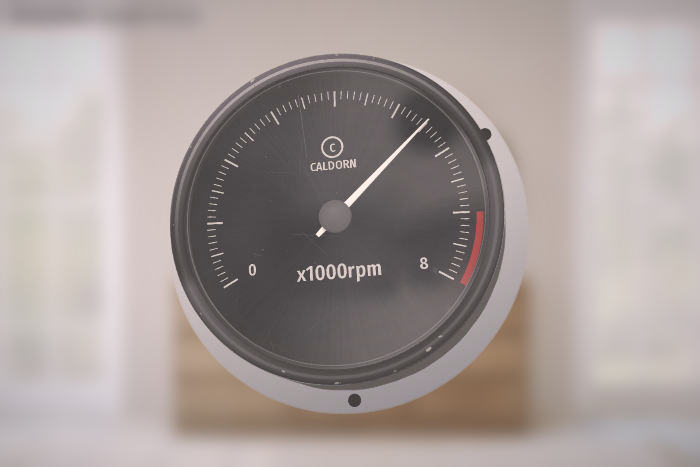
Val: 5500,rpm
